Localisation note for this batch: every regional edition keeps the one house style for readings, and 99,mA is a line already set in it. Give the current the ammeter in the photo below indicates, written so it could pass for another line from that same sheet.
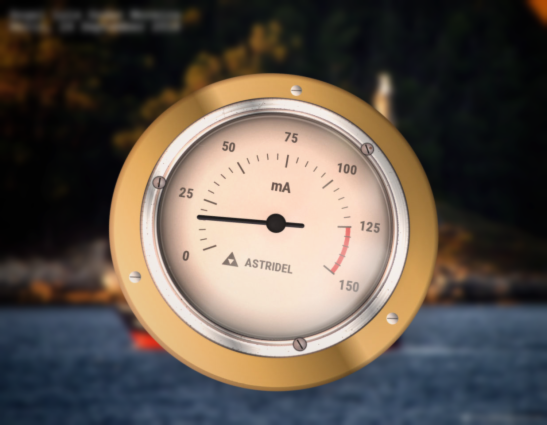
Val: 15,mA
